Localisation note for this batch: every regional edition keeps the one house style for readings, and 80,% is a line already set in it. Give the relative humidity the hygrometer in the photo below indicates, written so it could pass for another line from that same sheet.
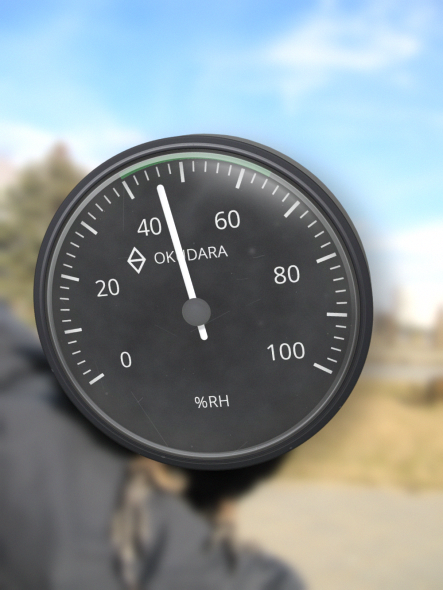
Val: 46,%
